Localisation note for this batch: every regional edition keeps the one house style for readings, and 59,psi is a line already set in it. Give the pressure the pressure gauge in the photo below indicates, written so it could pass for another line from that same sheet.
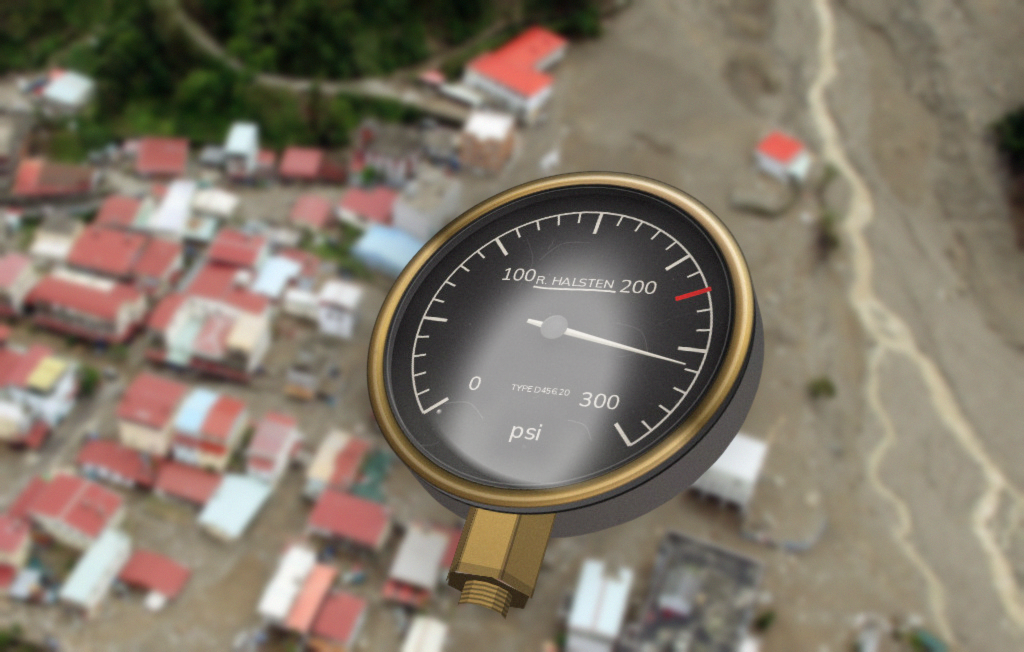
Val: 260,psi
